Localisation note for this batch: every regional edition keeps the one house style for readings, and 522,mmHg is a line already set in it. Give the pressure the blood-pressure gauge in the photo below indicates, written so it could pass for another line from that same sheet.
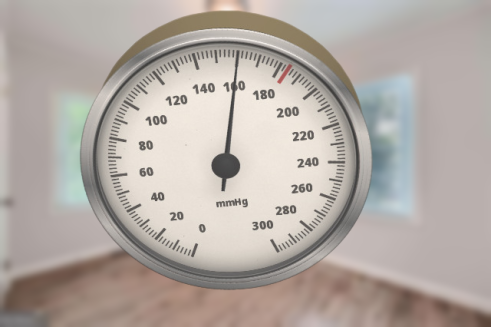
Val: 160,mmHg
